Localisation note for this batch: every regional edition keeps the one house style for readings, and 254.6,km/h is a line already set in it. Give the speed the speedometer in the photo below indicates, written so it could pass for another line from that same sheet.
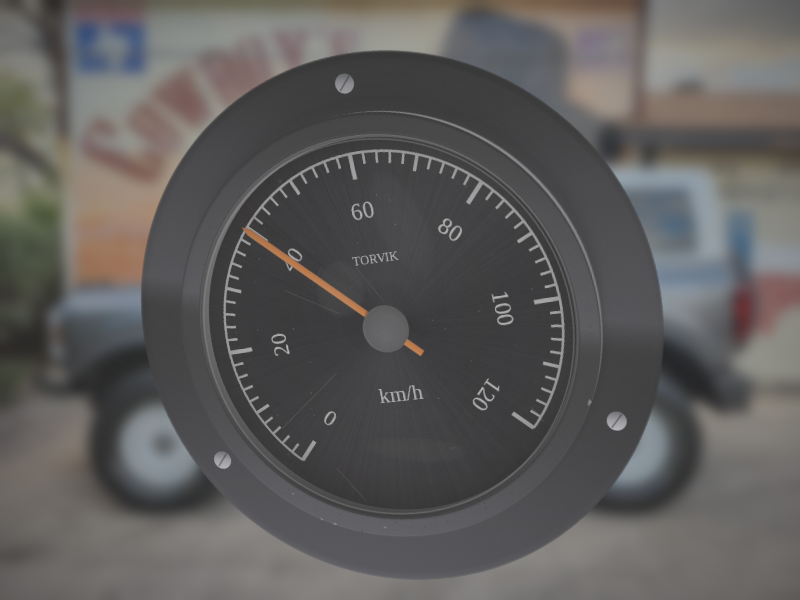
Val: 40,km/h
